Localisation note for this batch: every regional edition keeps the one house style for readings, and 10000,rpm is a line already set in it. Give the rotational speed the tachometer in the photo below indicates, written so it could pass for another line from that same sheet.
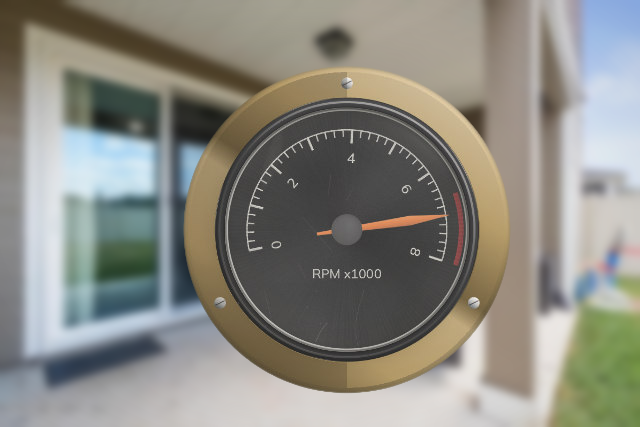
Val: 7000,rpm
